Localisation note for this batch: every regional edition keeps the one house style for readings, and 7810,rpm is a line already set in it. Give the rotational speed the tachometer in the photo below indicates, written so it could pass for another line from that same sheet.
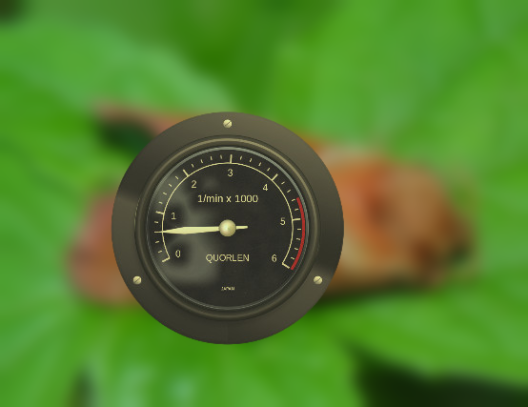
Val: 600,rpm
